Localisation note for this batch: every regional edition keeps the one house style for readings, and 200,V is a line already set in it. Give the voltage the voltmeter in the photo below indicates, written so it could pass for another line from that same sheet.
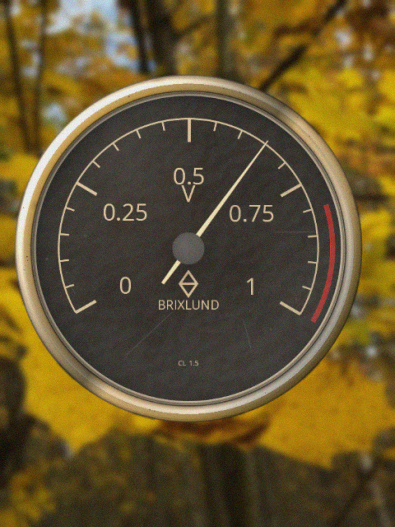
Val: 0.65,V
